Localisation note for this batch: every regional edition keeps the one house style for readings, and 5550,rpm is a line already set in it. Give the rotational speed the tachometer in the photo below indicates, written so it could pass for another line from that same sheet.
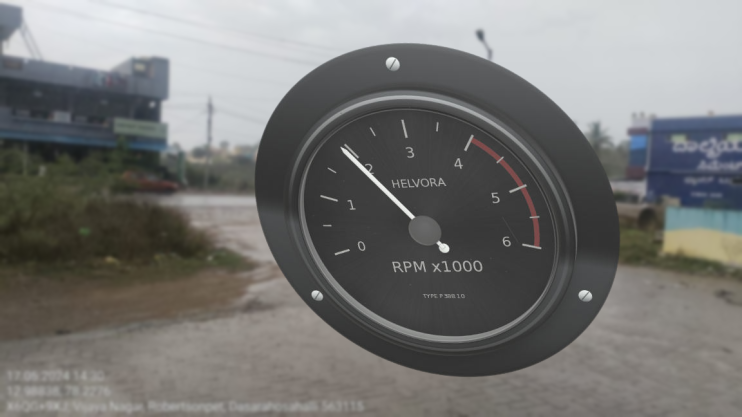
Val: 2000,rpm
